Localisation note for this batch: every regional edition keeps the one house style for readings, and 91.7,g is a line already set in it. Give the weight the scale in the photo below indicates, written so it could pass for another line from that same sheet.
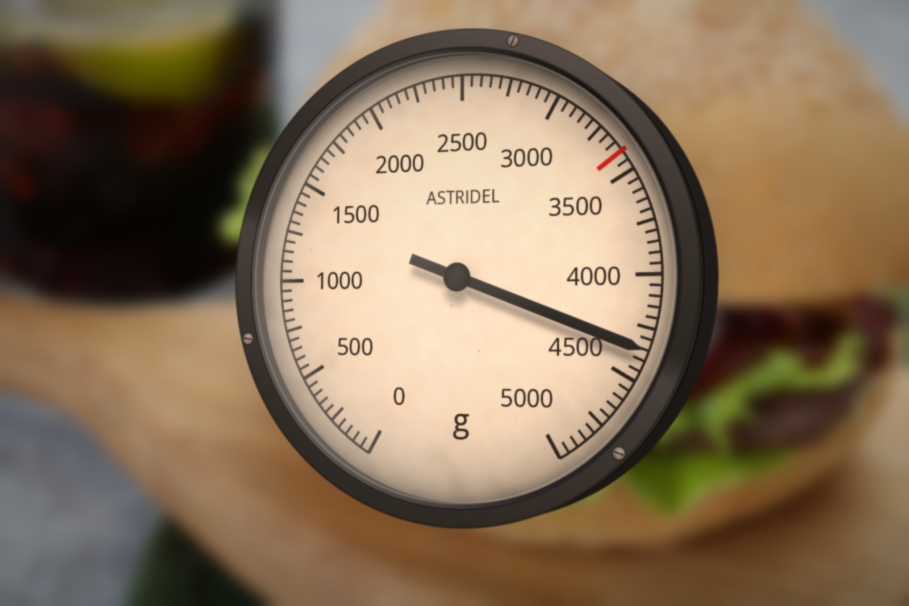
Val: 4350,g
